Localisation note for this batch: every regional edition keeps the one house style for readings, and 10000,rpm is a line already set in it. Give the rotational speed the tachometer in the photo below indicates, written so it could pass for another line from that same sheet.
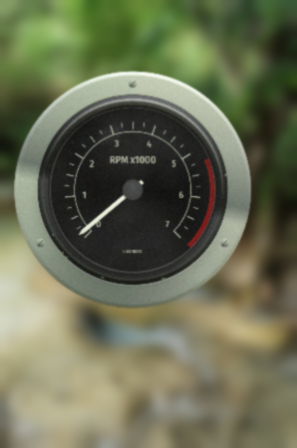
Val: 125,rpm
